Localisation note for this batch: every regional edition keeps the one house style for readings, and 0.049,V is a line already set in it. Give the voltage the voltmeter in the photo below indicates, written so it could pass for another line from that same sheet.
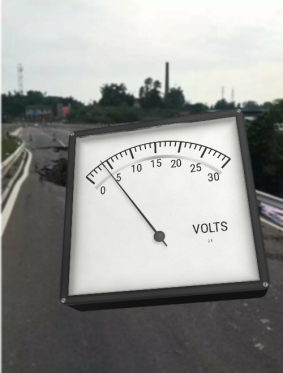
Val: 4,V
